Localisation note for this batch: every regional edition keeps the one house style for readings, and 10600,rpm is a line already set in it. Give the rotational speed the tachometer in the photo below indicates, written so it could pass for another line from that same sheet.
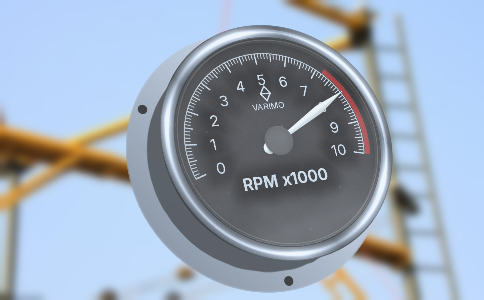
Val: 8000,rpm
